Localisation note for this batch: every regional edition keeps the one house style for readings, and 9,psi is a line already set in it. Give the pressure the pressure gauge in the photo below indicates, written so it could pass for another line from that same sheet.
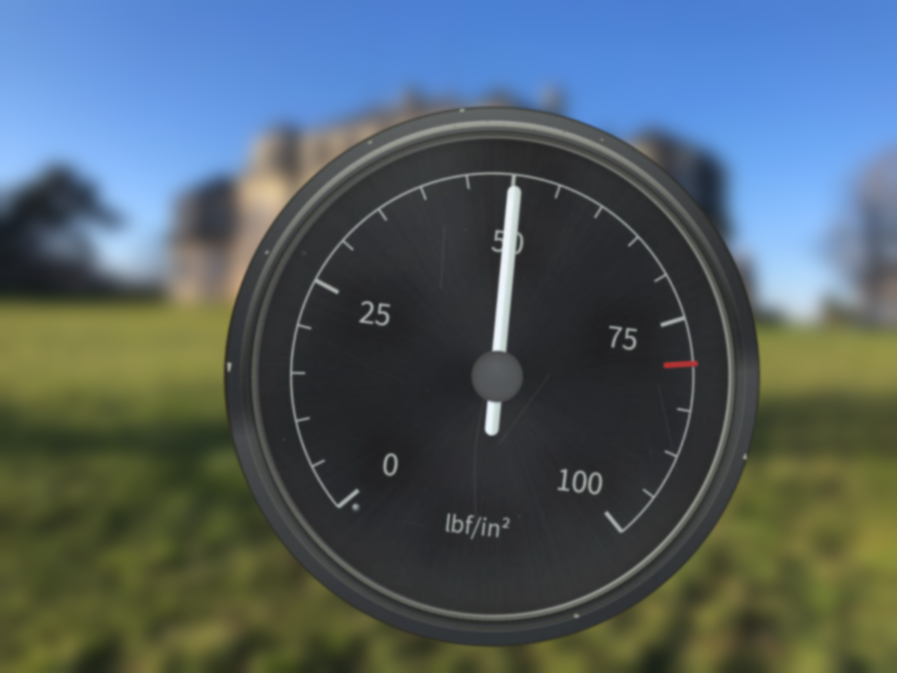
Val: 50,psi
